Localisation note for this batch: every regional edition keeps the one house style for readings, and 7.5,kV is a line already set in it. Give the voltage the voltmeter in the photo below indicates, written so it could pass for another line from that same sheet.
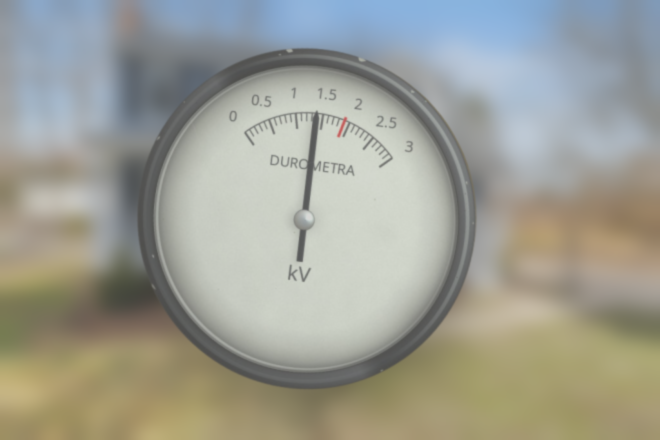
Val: 1.4,kV
